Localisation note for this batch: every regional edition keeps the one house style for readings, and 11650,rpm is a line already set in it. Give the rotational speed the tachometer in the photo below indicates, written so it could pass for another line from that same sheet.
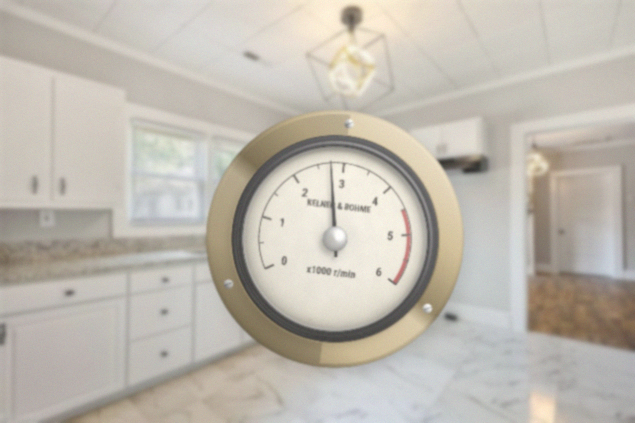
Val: 2750,rpm
